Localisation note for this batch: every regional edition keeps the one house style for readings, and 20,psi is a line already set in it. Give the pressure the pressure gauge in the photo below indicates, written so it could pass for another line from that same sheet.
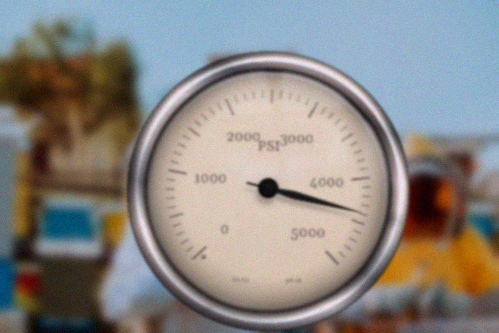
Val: 4400,psi
